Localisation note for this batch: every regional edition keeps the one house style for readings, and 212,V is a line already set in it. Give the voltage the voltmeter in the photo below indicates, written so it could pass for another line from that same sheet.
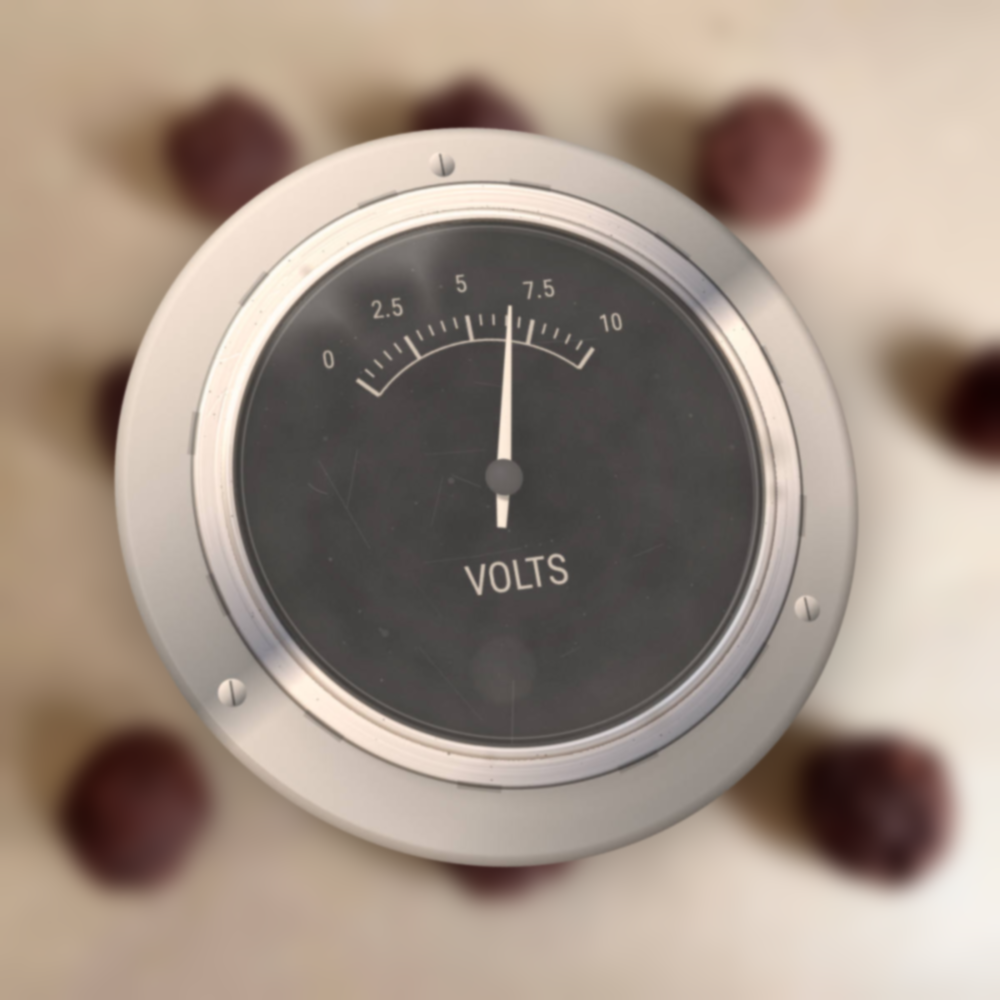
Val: 6.5,V
